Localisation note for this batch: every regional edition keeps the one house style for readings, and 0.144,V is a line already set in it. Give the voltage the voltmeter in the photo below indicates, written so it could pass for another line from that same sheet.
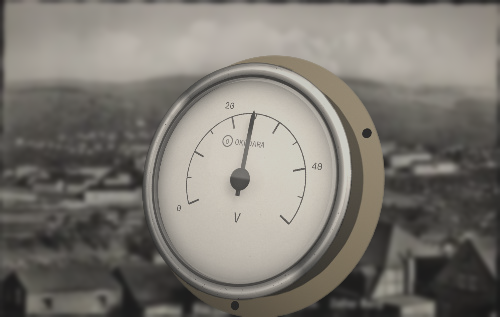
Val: 25,V
